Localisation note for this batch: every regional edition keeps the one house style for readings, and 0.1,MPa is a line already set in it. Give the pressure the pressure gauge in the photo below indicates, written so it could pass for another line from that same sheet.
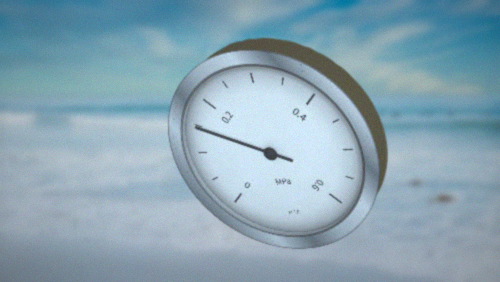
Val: 0.15,MPa
